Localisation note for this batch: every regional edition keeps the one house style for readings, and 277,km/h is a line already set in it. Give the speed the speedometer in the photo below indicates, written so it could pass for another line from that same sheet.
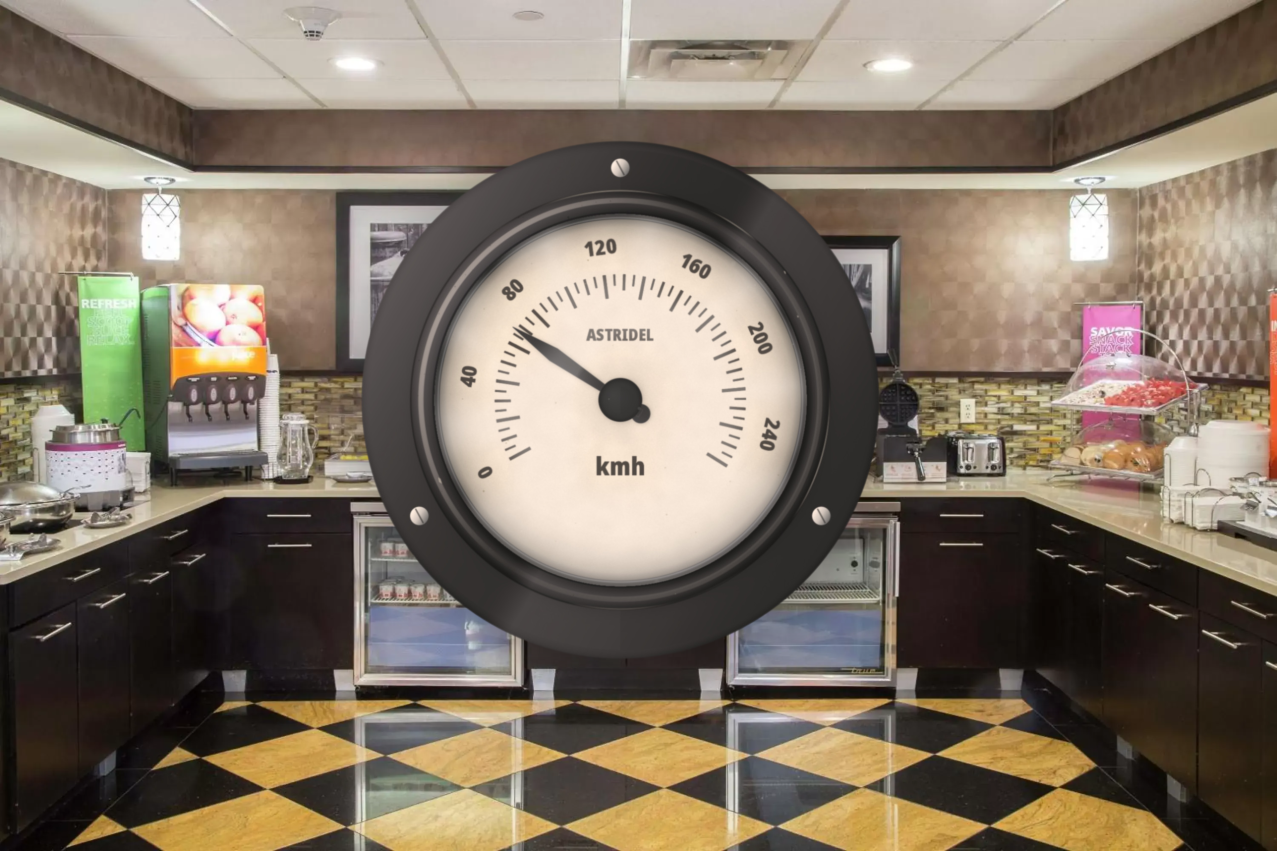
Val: 67.5,km/h
